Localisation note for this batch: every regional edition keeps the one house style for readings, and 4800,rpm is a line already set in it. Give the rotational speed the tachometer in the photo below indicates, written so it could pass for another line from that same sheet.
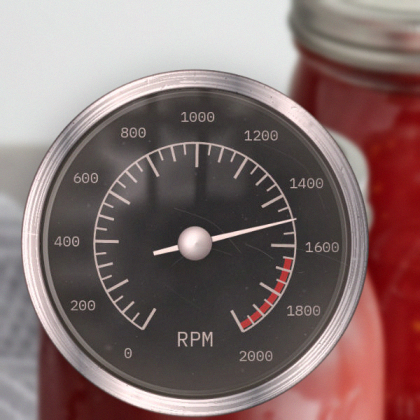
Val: 1500,rpm
